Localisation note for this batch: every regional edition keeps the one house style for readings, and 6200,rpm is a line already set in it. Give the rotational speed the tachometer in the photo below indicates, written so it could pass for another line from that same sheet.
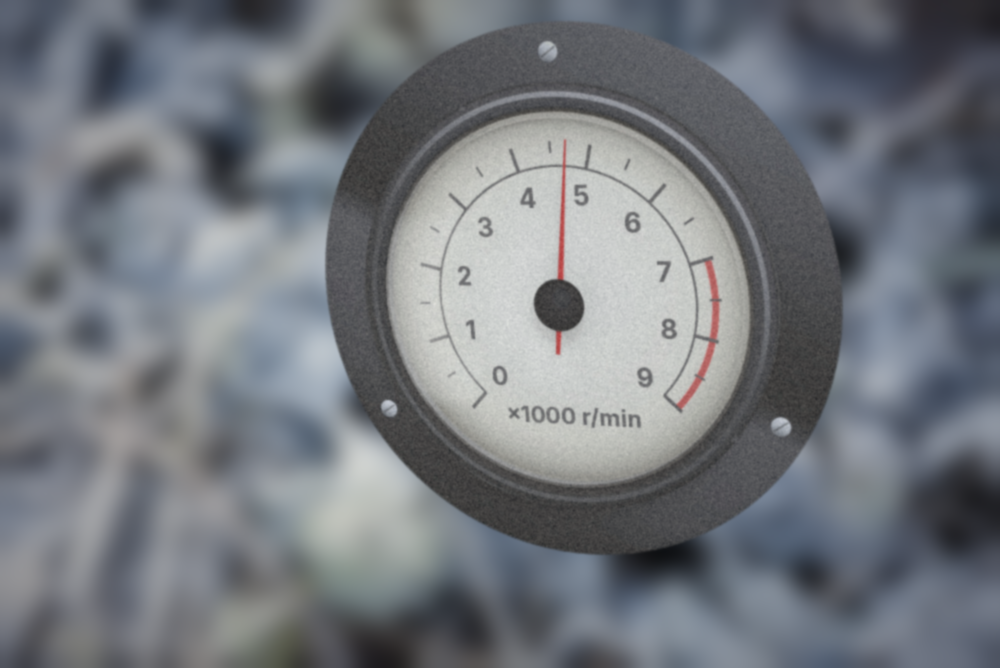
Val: 4750,rpm
